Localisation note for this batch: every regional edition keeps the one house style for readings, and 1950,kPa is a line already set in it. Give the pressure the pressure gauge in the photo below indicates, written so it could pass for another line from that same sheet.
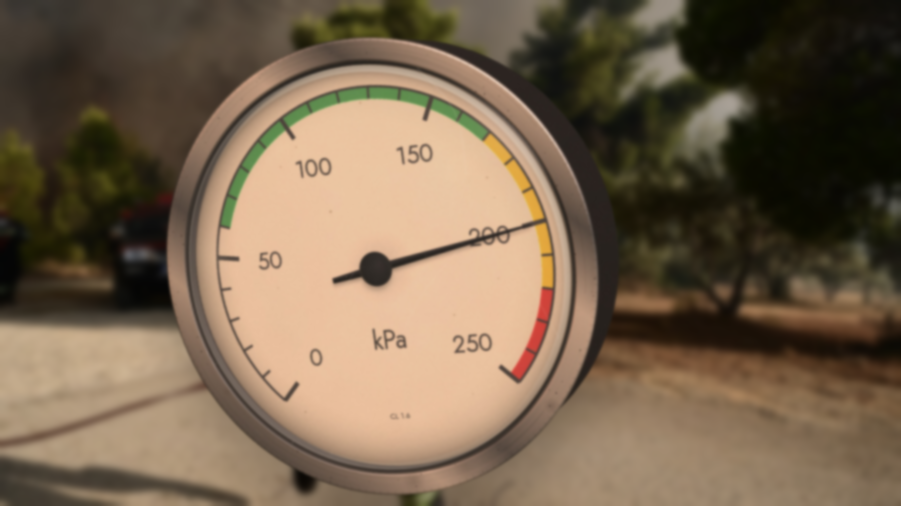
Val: 200,kPa
